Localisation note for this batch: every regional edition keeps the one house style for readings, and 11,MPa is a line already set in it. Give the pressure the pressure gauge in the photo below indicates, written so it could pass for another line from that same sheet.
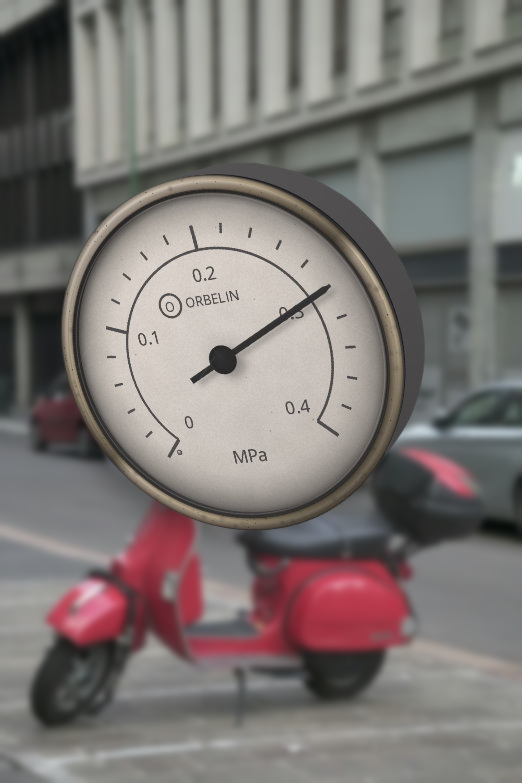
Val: 0.3,MPa
